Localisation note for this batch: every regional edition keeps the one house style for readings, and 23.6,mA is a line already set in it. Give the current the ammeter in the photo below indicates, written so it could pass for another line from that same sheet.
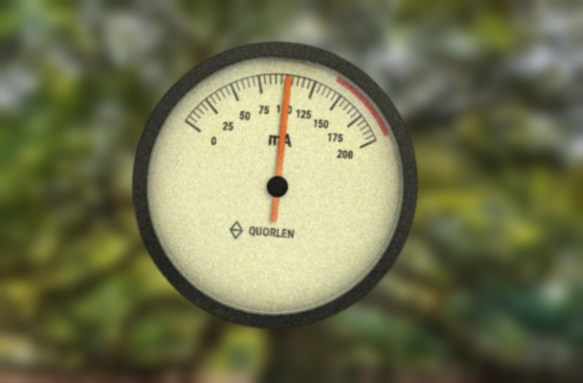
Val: 100,mA
